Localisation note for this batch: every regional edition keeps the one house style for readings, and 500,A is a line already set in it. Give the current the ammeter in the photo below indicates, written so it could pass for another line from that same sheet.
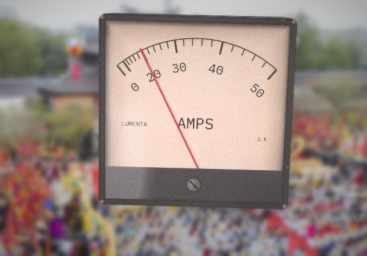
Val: 20,A
